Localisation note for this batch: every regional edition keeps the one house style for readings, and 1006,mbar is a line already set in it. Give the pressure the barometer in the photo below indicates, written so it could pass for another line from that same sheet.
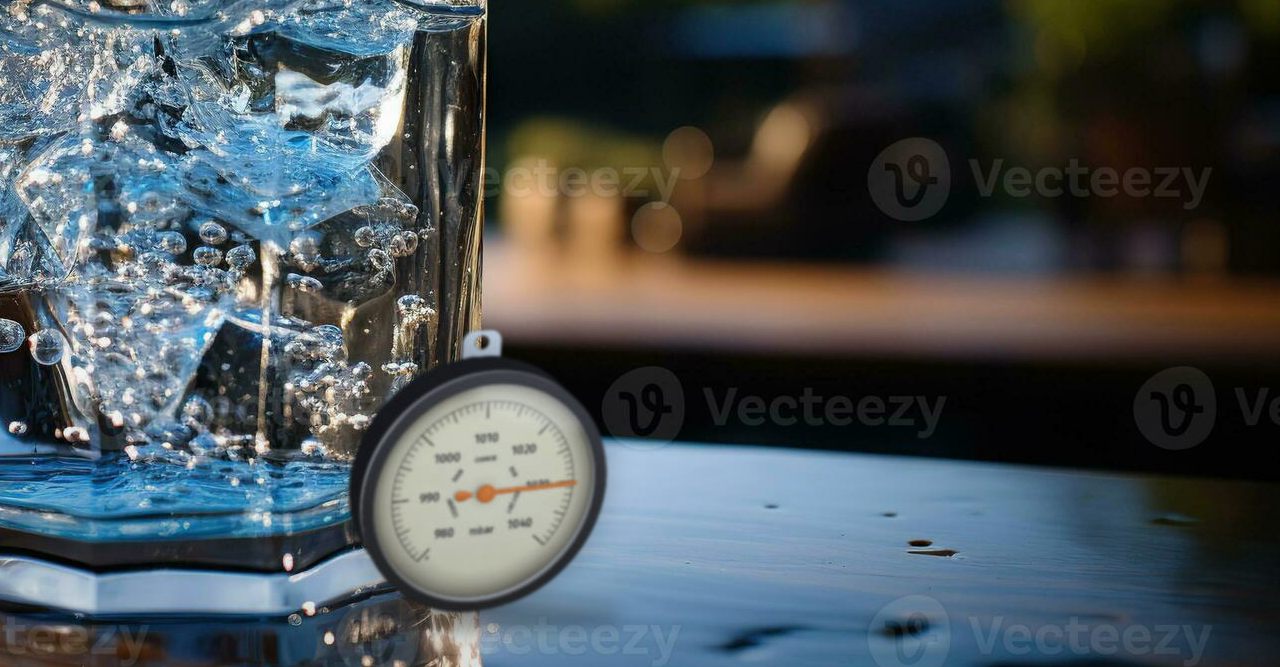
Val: 1030,mbar
